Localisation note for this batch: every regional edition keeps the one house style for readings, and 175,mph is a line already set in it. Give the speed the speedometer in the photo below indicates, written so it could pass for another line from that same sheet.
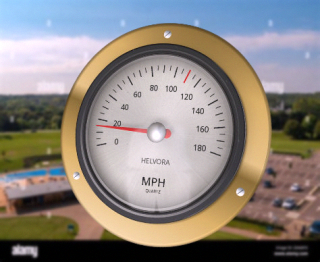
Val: 15,mph
